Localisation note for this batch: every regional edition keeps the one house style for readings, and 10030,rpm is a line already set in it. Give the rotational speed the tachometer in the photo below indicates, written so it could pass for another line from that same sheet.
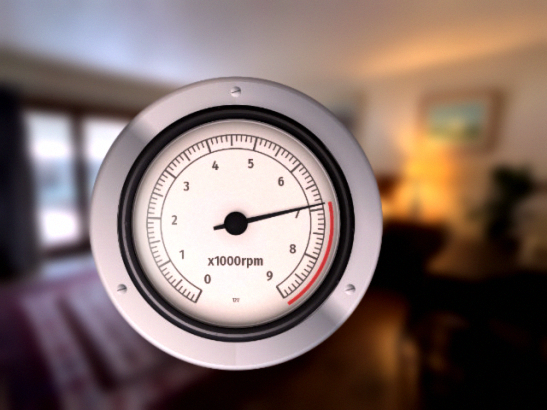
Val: 6900,rpm
